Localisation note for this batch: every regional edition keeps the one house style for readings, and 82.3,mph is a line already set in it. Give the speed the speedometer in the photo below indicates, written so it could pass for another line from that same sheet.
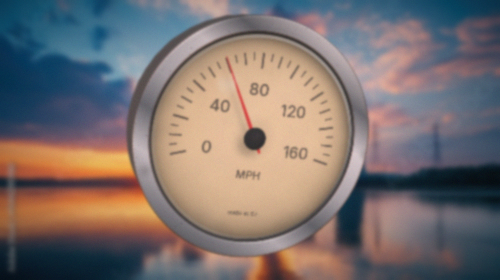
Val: 60,mph
